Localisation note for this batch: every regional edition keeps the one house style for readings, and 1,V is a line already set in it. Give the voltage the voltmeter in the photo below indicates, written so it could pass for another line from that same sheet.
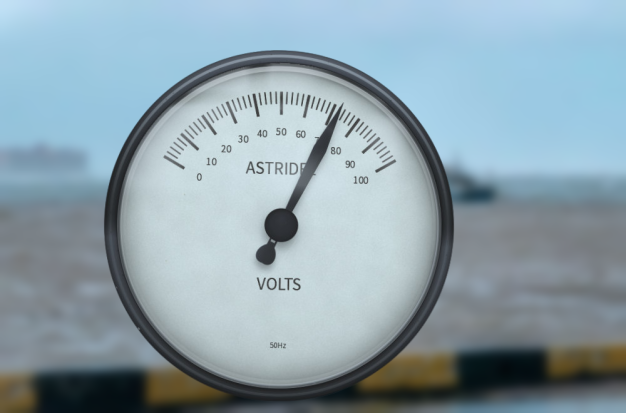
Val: 72,V
